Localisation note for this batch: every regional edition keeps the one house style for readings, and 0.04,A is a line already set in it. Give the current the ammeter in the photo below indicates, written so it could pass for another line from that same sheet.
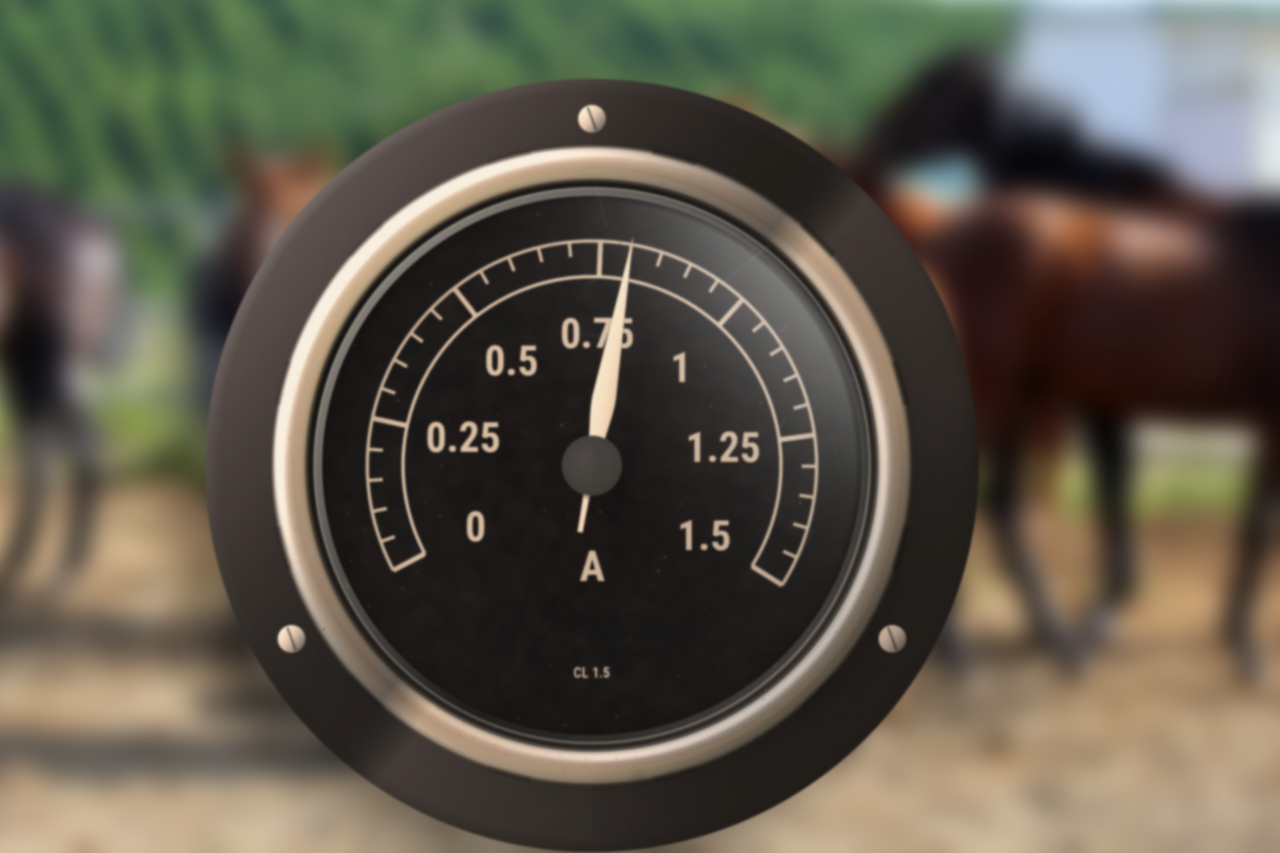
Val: 0.8,A
